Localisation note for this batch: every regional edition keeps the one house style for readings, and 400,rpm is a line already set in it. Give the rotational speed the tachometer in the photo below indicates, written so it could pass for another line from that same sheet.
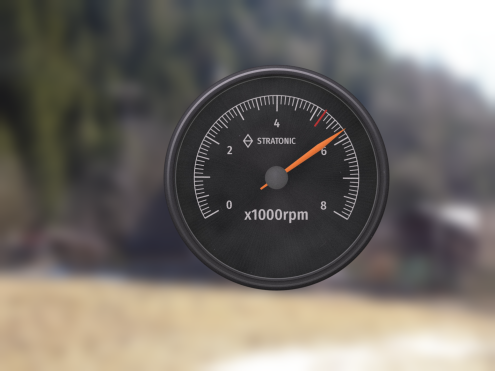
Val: 5800,rpm
